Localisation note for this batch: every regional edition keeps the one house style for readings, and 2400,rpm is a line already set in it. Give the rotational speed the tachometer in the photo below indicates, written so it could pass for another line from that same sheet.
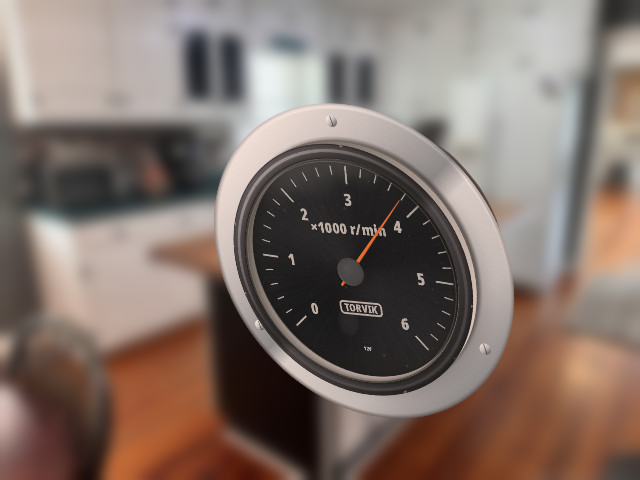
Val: 3800,rpm
